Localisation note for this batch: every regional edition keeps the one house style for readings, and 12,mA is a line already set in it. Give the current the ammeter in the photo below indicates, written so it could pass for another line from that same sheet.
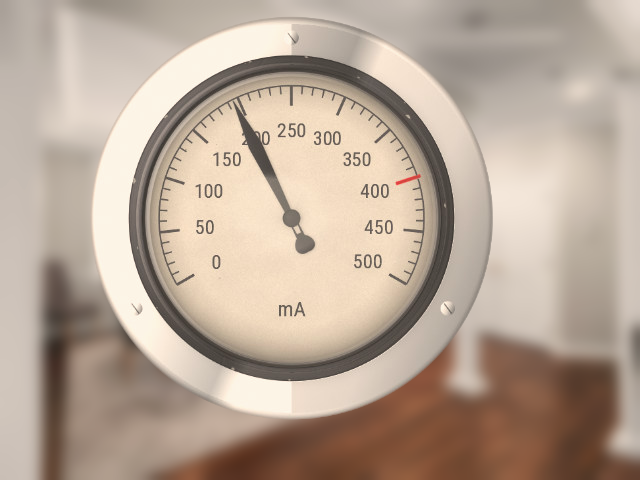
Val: 195,mA
